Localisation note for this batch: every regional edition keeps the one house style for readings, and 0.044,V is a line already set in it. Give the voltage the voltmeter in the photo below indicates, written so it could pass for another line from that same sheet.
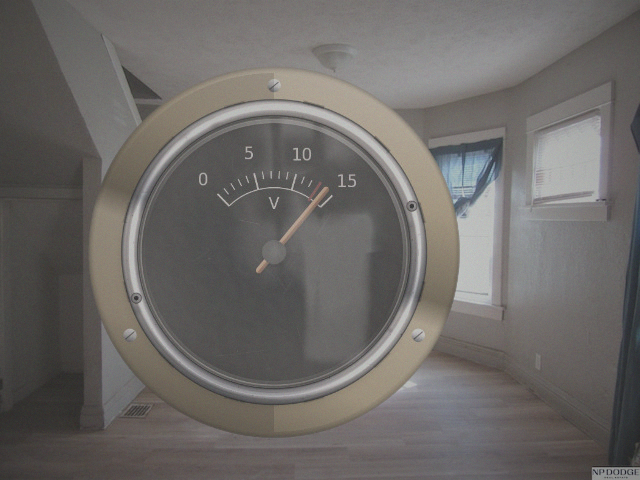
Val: 14,V
